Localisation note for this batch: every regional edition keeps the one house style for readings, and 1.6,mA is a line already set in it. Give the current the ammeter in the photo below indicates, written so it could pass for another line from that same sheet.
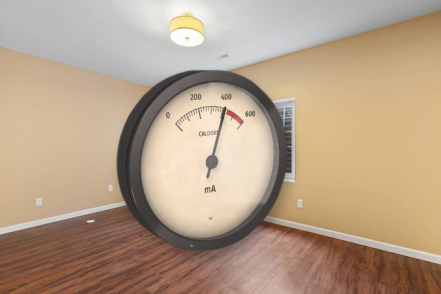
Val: 400,mA
